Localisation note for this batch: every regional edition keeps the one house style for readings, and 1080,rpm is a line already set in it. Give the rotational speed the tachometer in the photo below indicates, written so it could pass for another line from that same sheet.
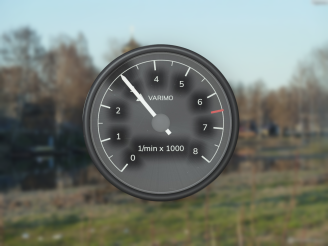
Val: 3000,rpm
